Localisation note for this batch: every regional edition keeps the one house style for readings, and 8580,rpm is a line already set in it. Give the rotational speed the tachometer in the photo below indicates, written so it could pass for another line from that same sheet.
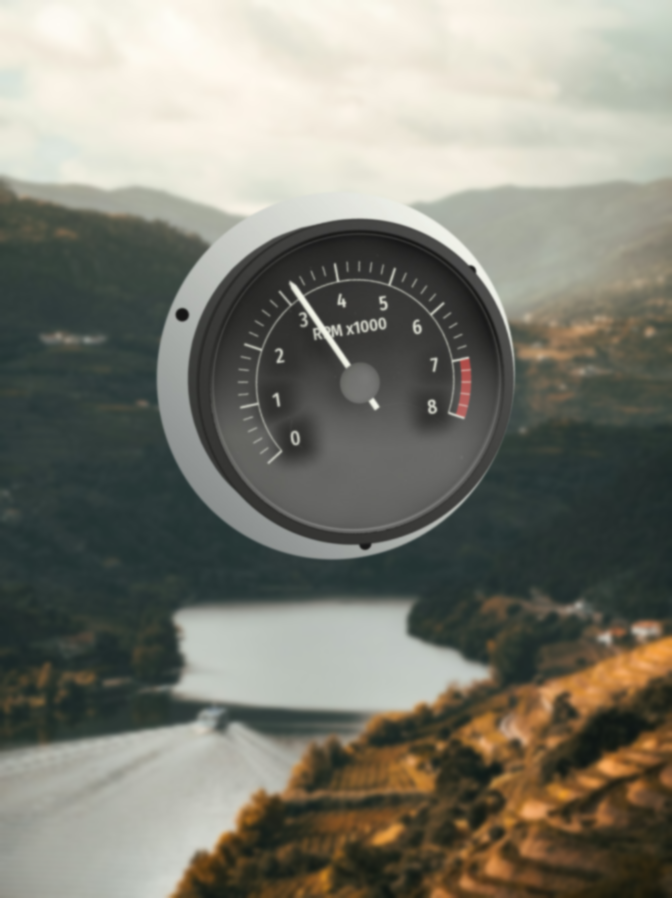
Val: 3200,rpm
